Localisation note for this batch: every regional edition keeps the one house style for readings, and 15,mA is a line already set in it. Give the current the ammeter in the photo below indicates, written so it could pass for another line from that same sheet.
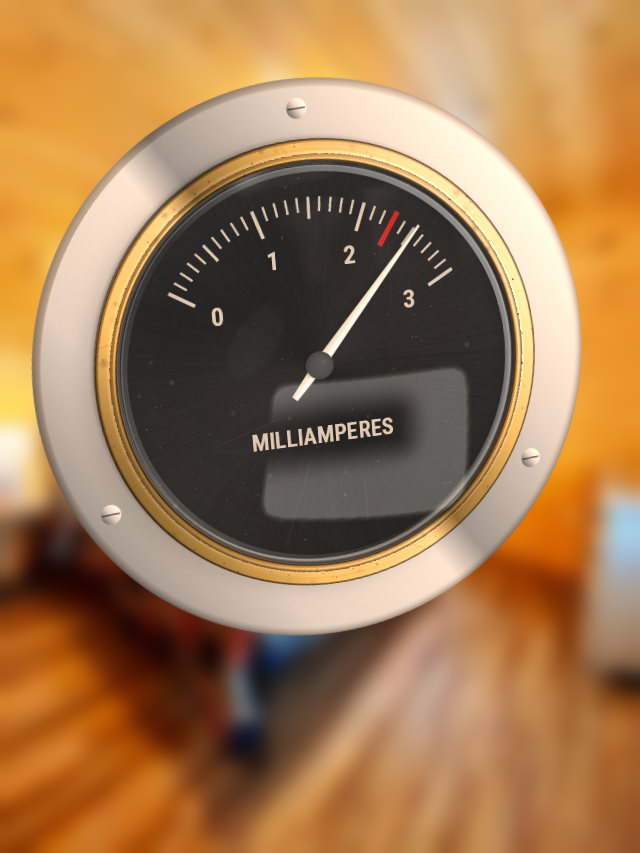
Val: 2.5,mA
